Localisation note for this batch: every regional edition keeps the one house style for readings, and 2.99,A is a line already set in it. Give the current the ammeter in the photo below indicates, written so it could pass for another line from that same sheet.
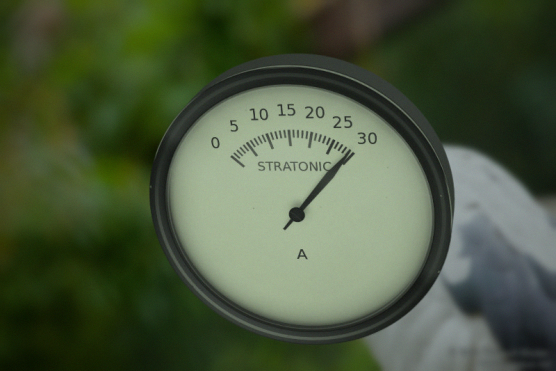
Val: 29,A
